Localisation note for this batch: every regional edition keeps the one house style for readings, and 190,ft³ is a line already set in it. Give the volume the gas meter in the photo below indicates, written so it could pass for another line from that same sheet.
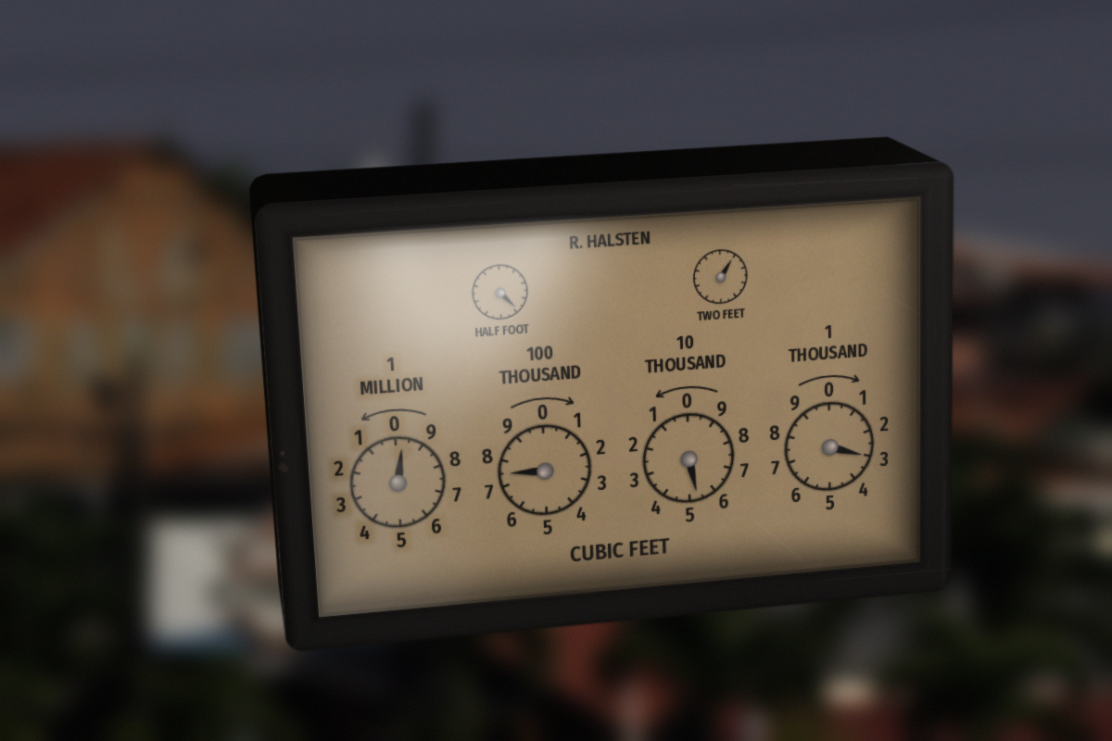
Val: 975300,ft³
